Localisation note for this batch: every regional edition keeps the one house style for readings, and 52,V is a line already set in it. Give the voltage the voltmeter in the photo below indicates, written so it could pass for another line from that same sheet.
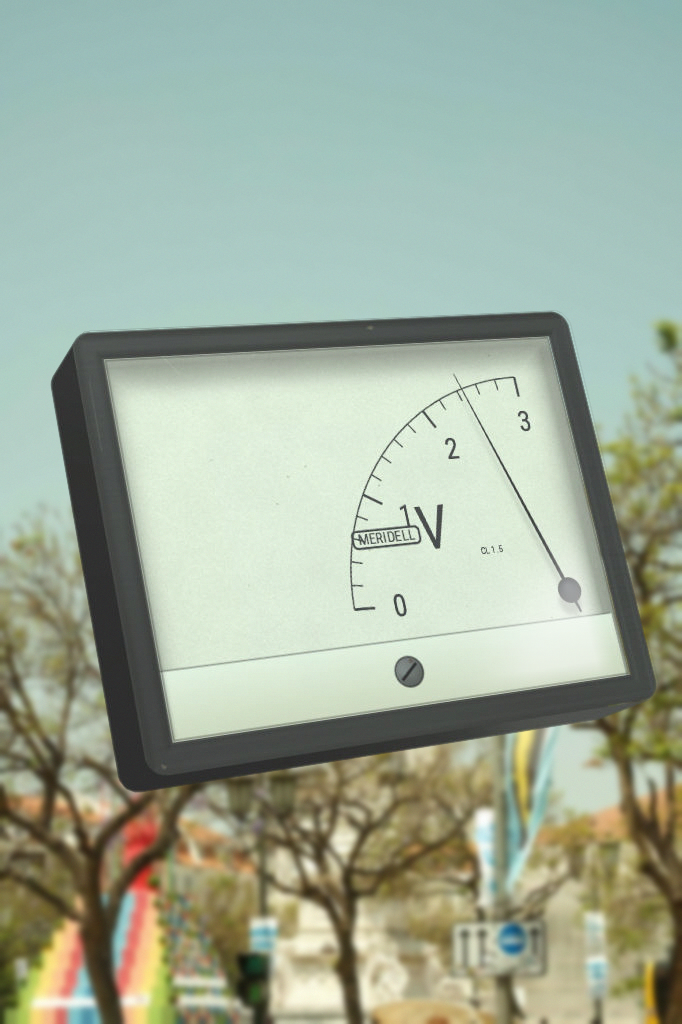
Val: 2.4,V
